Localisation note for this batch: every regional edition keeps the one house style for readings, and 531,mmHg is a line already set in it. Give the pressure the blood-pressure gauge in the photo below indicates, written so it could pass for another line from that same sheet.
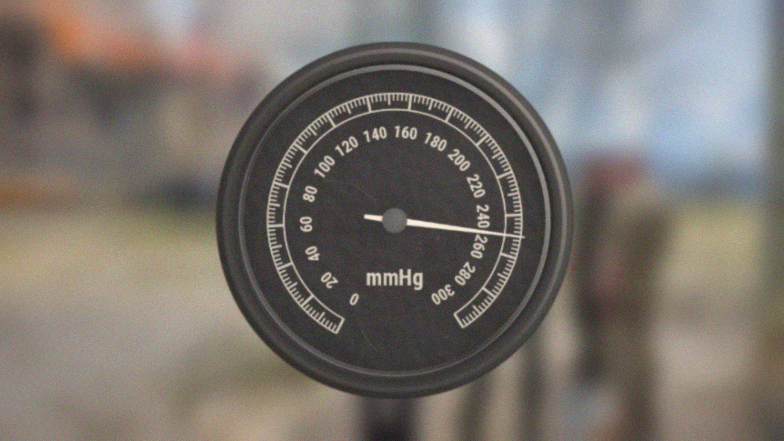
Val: 250,mmHg
